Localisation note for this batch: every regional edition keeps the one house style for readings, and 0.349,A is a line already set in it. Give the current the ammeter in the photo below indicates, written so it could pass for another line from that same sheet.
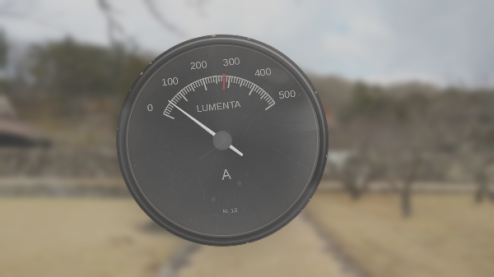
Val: 50,A
